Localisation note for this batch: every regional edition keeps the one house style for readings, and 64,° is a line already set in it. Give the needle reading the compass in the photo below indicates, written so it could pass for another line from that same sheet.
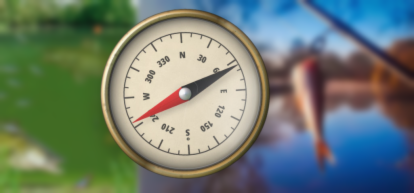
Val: 245,°
